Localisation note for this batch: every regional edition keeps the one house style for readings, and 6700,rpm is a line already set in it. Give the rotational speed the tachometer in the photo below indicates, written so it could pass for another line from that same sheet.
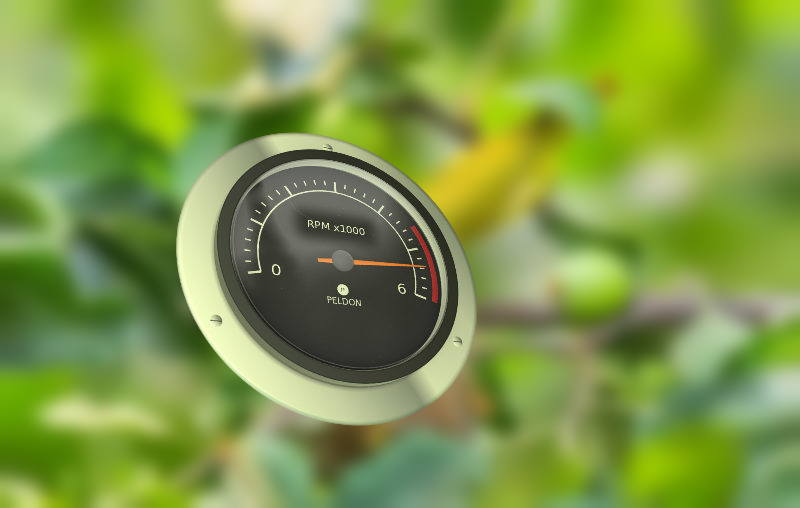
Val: 5400,rpm
